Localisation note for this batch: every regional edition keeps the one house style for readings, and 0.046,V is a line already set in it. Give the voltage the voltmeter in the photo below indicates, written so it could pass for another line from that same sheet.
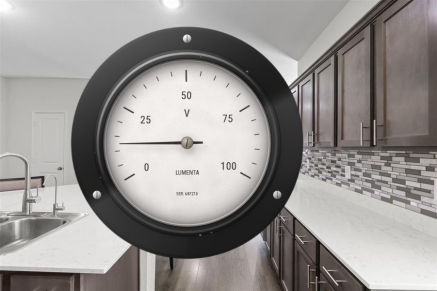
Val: 12.5,V
